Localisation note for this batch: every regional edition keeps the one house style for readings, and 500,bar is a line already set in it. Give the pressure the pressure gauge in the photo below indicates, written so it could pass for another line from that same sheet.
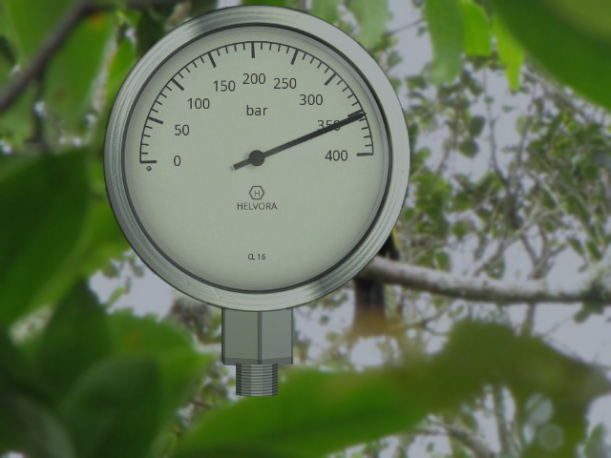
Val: 355,bar
